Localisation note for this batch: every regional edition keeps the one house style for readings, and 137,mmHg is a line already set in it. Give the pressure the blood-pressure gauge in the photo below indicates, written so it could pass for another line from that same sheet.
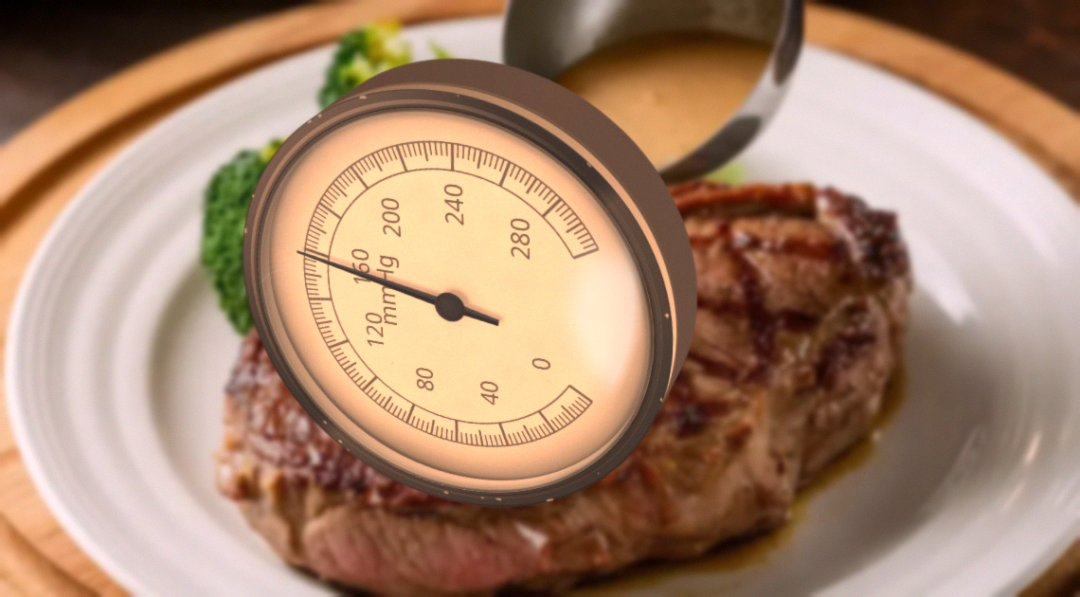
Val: 160,mmHg
